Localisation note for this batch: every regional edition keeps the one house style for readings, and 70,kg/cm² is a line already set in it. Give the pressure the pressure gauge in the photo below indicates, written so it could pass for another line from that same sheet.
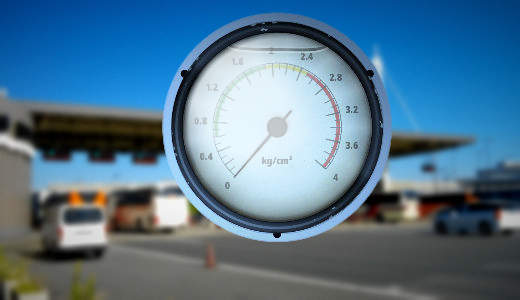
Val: 0,kg/cm²
